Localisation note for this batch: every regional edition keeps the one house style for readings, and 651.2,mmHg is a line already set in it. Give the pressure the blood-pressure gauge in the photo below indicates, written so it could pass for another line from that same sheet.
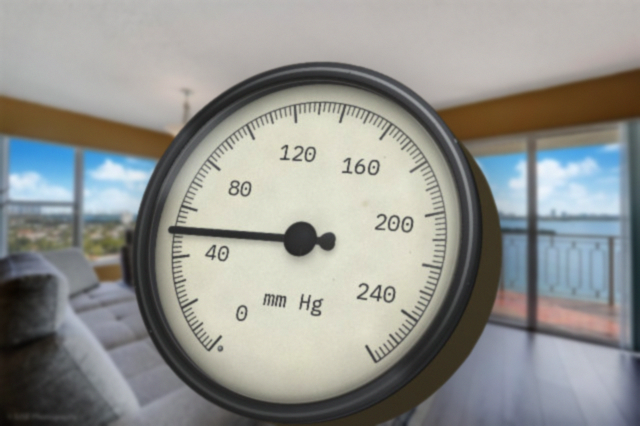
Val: 50,mmHg
